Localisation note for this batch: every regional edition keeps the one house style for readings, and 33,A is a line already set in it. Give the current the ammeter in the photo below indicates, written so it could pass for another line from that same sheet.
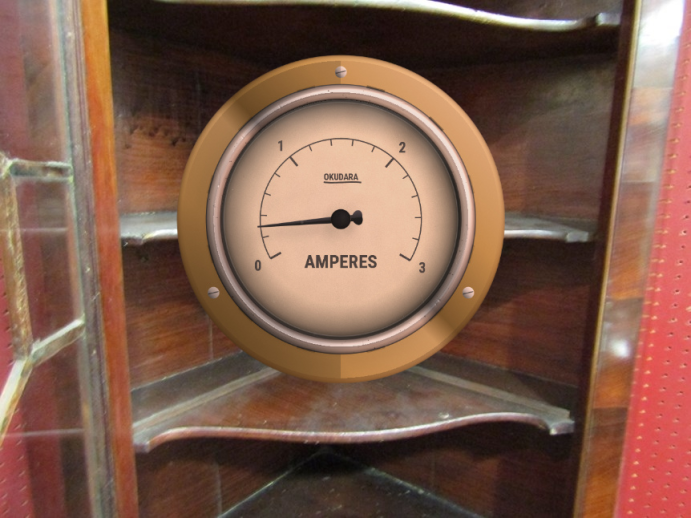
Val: 0.3,A
